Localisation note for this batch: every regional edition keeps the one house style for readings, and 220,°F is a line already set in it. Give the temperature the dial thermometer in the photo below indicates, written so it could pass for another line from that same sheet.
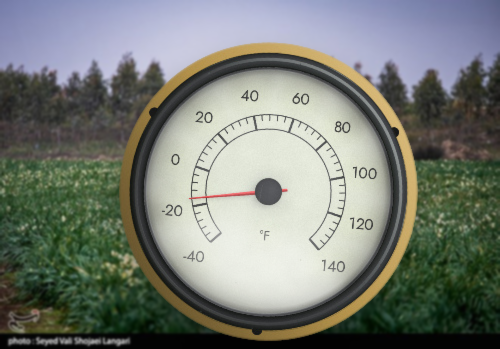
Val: -16,°F
